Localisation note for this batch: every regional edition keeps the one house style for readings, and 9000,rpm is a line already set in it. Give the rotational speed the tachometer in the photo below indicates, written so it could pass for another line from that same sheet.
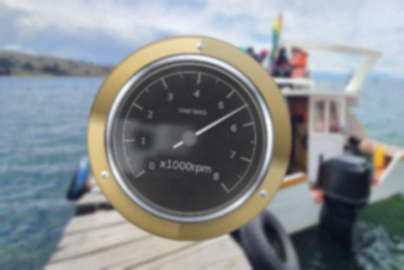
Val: 5500,rpm
